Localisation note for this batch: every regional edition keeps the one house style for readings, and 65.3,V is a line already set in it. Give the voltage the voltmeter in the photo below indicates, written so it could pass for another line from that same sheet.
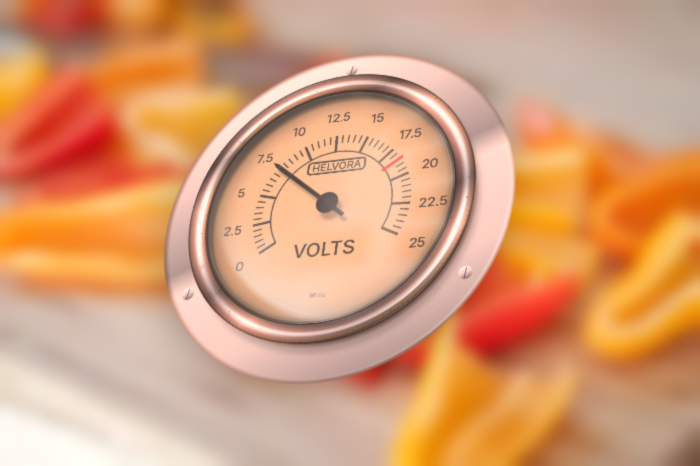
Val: 7.5,V
